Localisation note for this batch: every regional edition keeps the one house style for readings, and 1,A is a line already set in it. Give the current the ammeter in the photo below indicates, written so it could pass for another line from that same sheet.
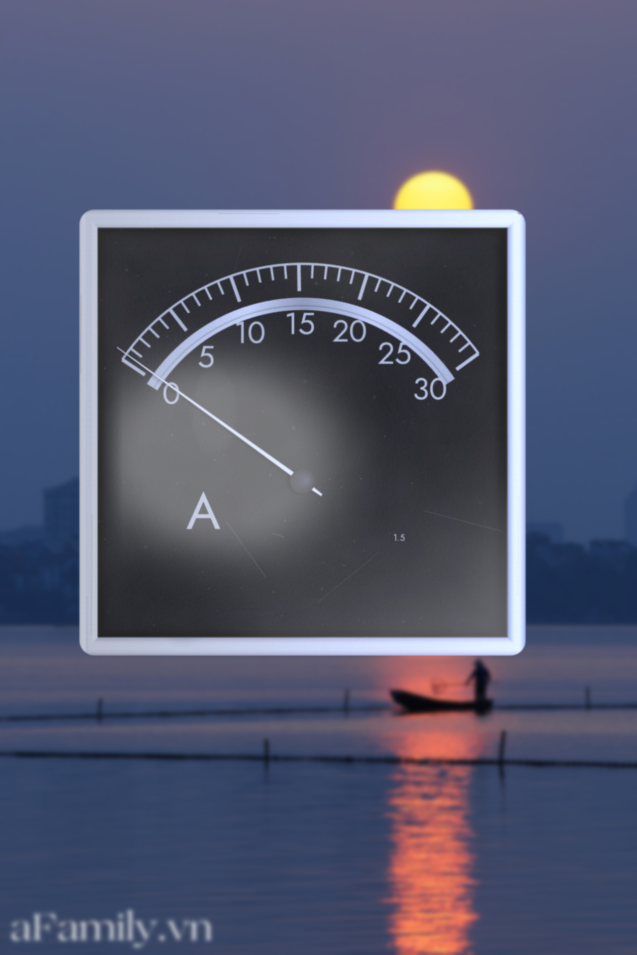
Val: 0.5,A
